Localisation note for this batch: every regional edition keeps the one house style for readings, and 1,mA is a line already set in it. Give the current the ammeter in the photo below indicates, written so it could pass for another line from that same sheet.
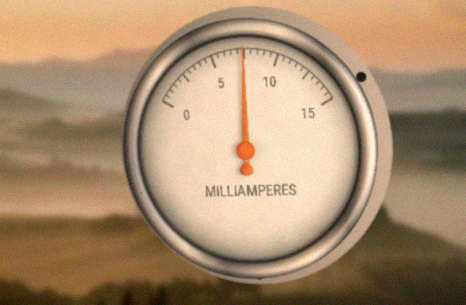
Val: 7.5,mA
